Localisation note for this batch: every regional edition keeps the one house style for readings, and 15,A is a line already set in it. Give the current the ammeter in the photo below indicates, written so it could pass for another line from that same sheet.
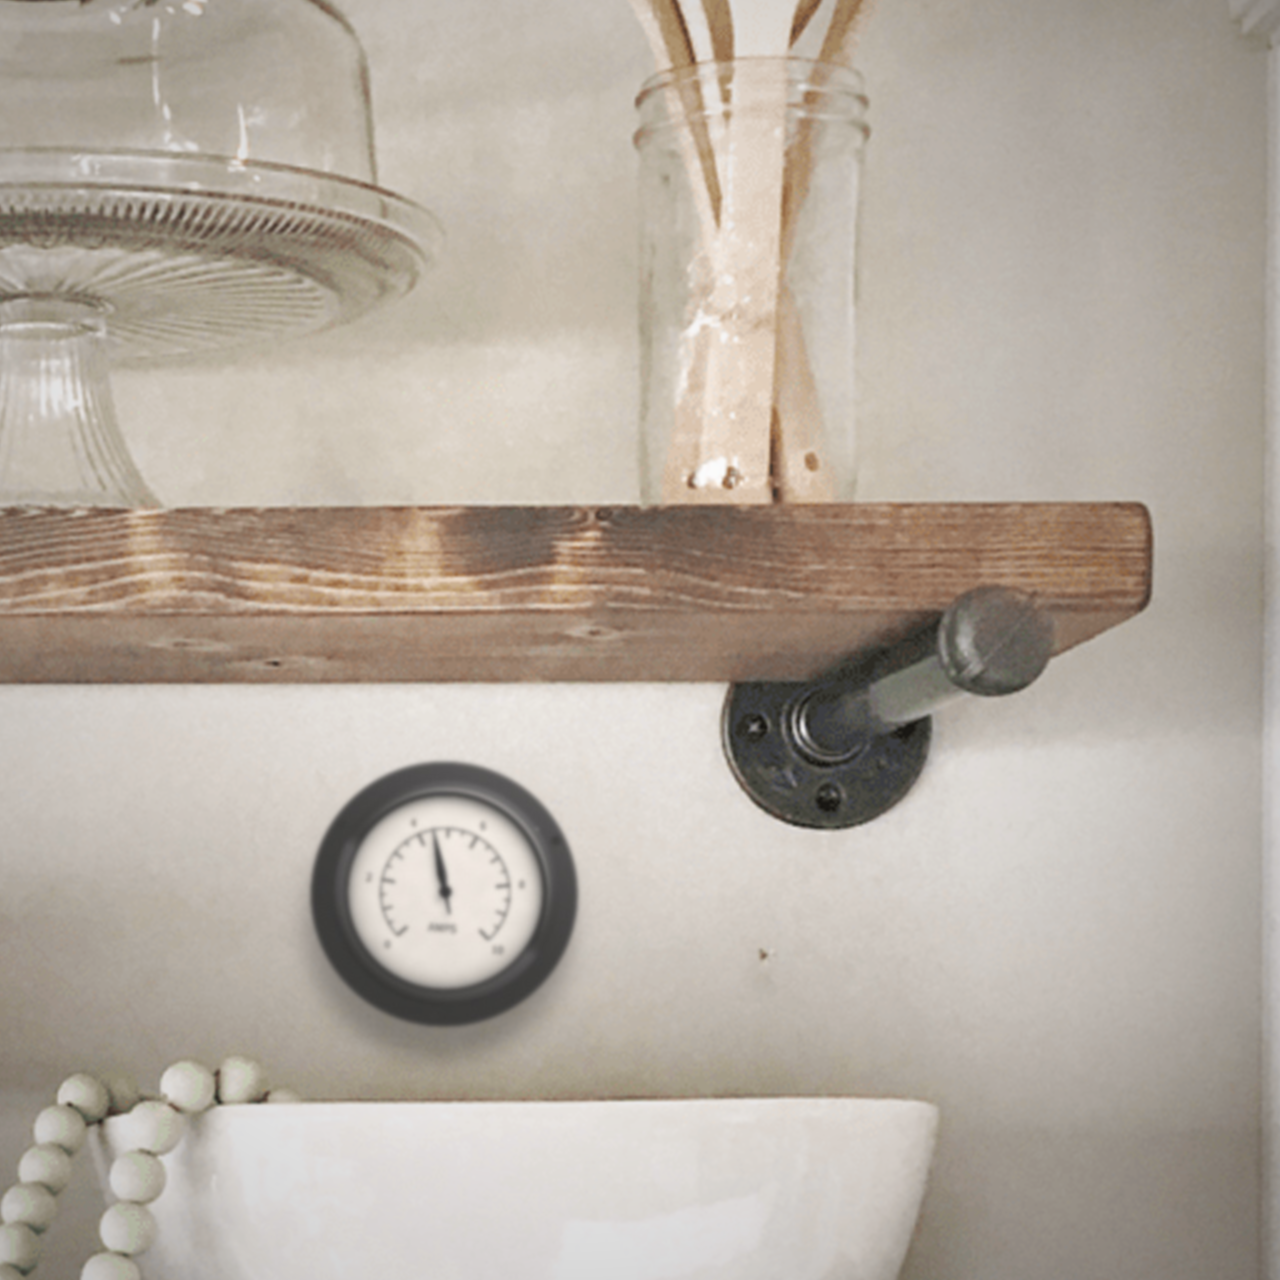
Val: 4.5,A
